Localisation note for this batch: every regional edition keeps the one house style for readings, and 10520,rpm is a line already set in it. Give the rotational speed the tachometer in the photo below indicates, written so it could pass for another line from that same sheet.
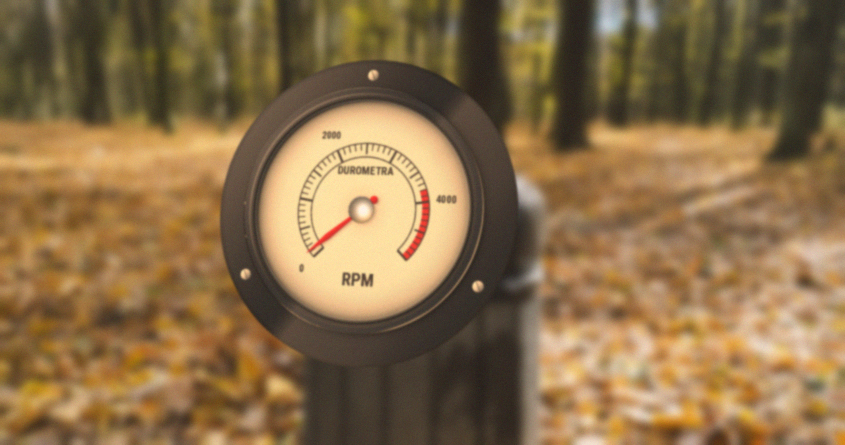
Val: 100,rpm
